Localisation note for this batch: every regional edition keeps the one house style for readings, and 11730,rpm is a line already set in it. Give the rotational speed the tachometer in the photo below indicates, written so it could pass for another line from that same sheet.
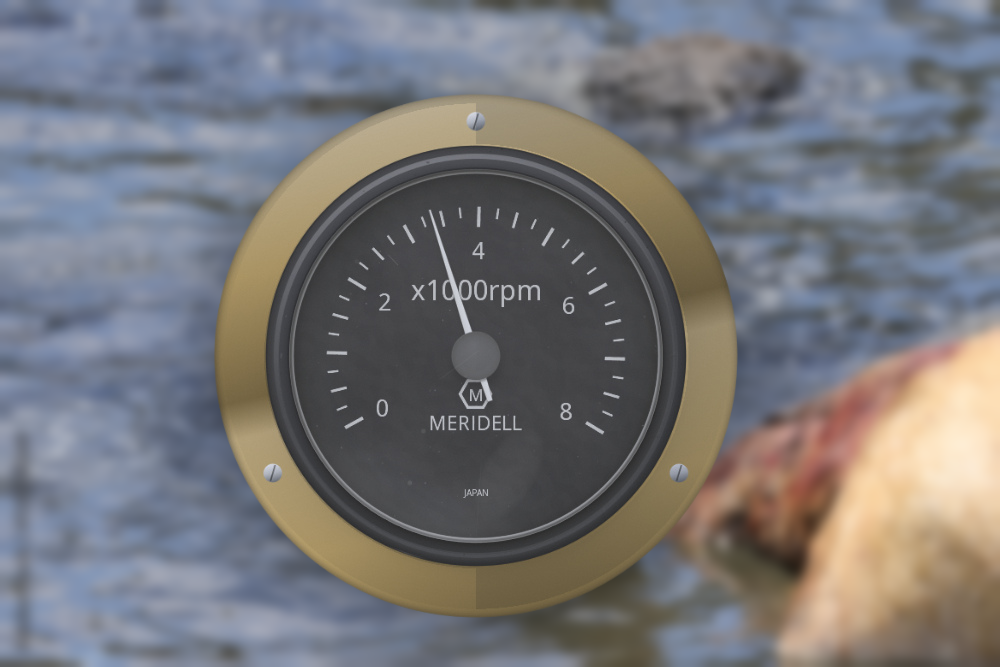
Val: 3375,rpm
